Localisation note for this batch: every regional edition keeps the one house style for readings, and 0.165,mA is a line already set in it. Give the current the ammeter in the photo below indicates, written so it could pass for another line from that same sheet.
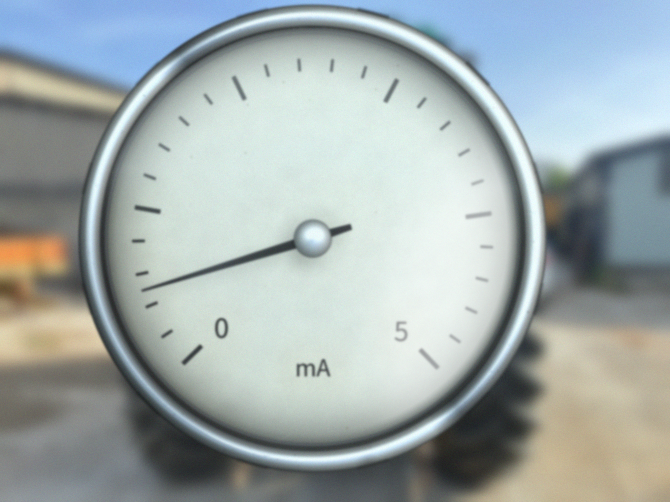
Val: 0.5,mA
